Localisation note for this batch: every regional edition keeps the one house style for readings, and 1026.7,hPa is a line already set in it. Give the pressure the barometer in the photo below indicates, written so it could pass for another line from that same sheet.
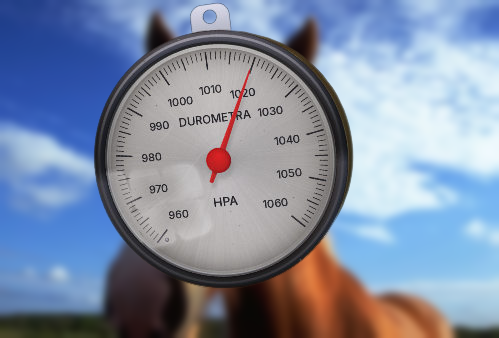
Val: 1020,hPa
